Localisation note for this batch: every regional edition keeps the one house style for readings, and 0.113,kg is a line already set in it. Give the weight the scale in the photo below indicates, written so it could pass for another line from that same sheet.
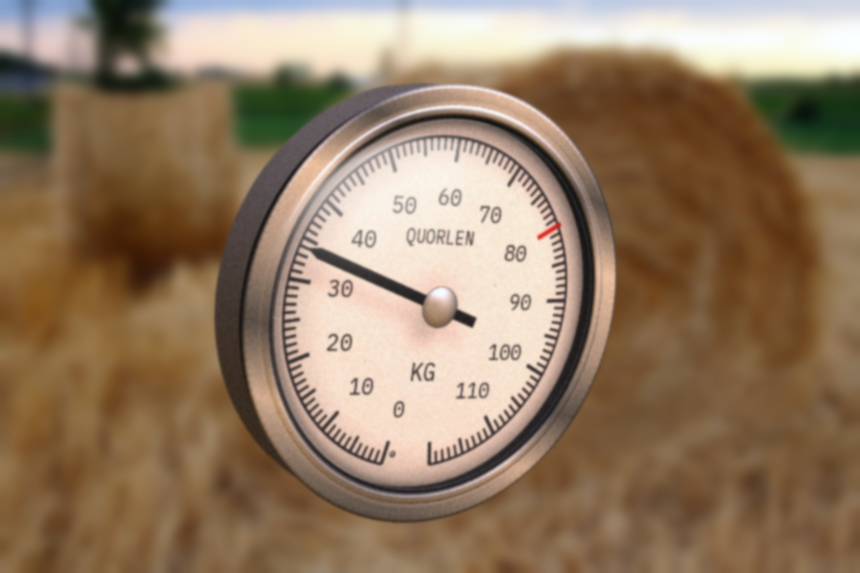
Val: 34,kg
